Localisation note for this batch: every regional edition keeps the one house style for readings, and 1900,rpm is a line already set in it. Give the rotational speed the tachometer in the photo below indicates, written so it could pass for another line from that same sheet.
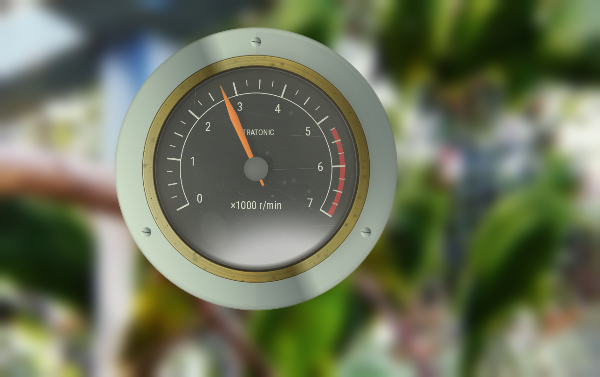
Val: 2750,rpm
